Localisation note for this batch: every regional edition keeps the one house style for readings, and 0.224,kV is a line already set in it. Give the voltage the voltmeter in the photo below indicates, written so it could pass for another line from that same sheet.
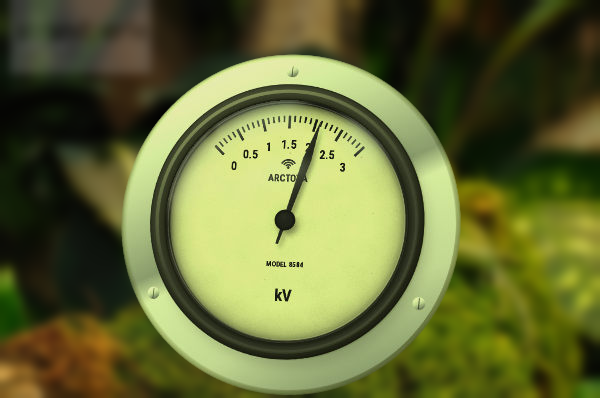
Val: 2.1,kV
